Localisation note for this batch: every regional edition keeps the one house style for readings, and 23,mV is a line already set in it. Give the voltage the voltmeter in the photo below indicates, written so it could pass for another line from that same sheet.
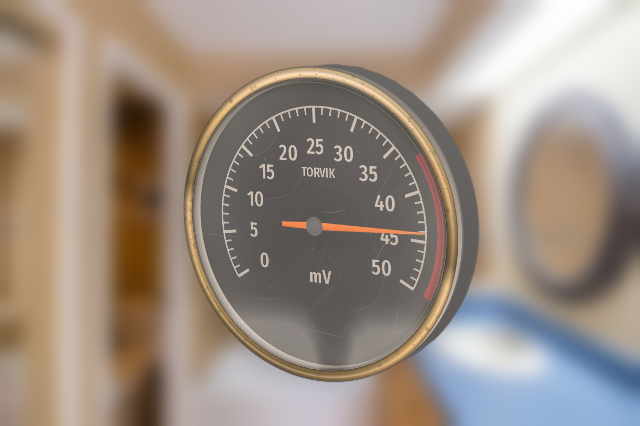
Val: 44,mV
